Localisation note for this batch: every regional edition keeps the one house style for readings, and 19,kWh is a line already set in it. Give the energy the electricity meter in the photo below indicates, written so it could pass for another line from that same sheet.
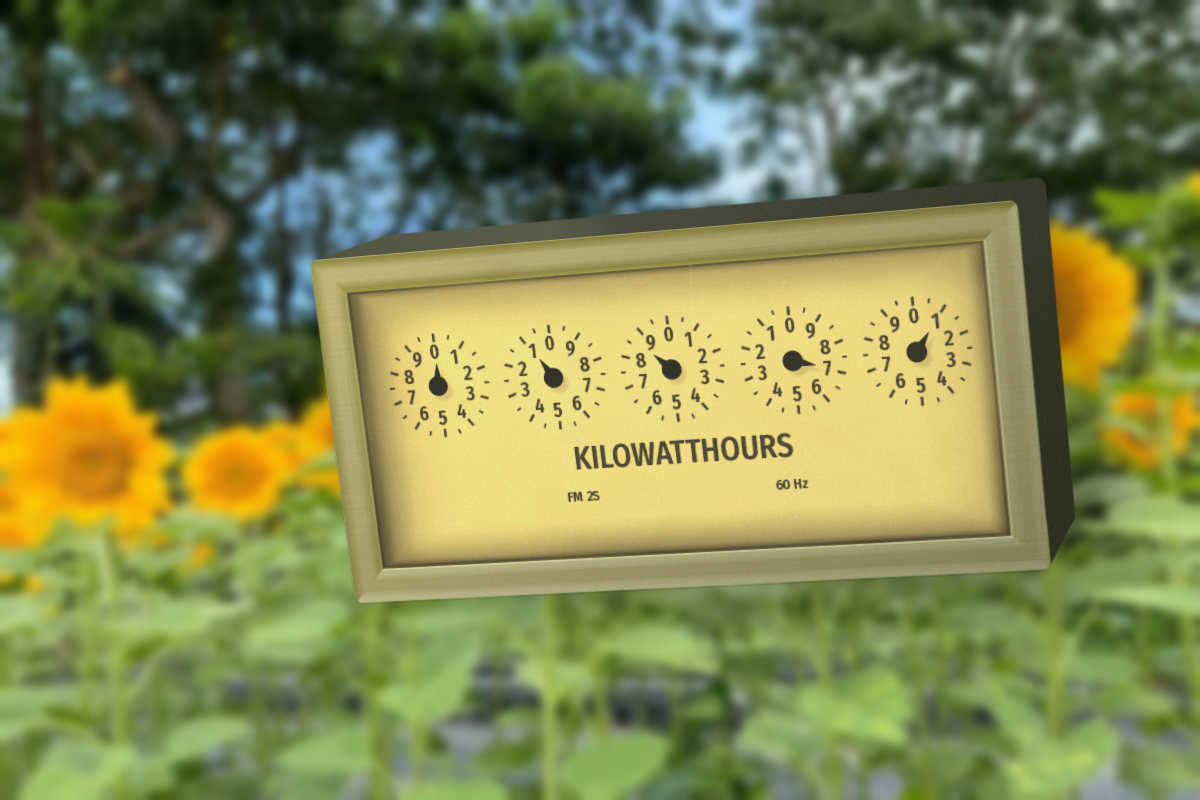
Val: 871,kWh
